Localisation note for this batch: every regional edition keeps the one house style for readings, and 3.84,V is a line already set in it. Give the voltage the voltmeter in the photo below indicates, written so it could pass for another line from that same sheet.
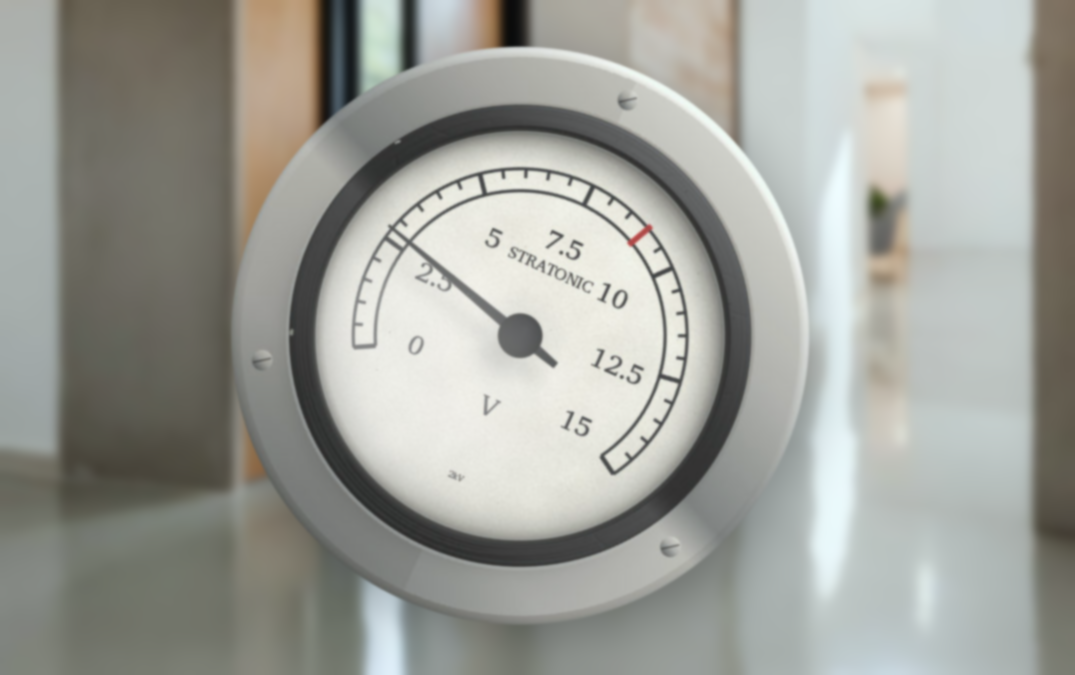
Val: 2.75,V
